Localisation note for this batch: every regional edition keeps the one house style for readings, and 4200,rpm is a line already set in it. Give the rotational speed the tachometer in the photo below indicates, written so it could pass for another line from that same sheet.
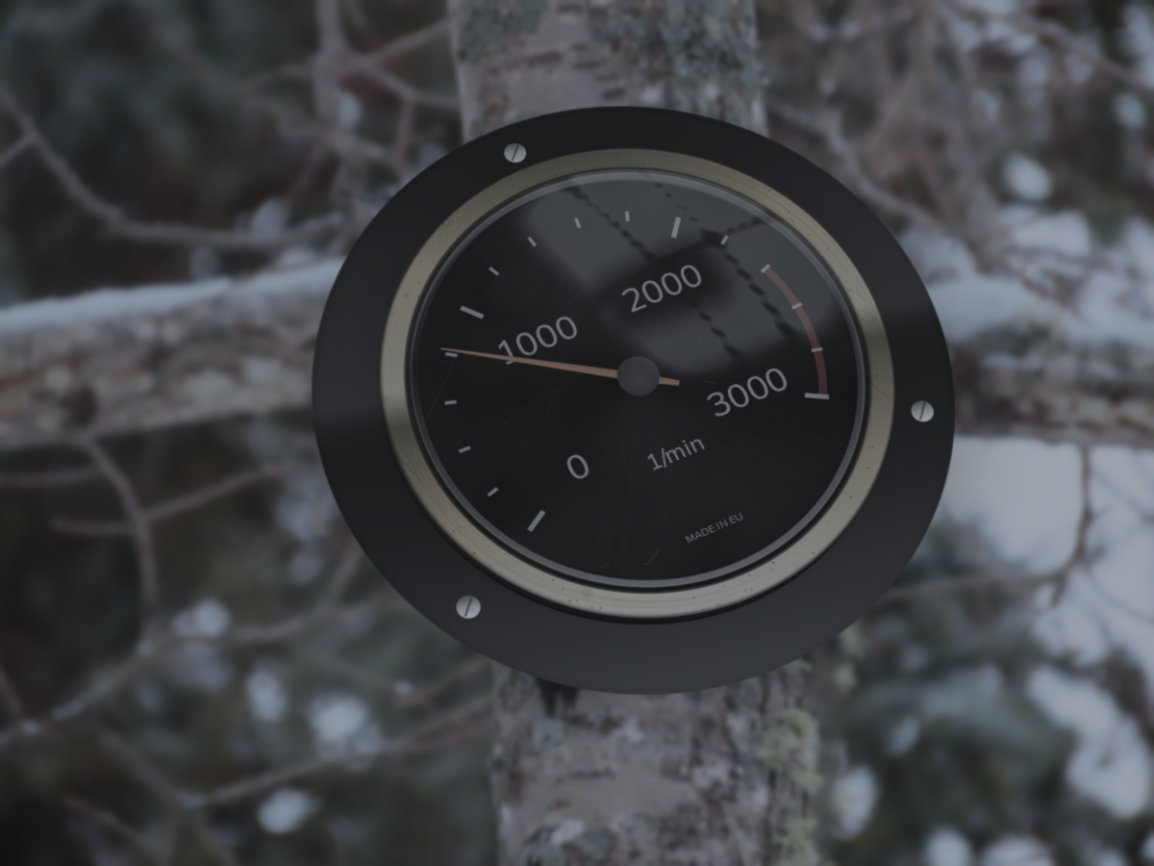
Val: 800,rpm
